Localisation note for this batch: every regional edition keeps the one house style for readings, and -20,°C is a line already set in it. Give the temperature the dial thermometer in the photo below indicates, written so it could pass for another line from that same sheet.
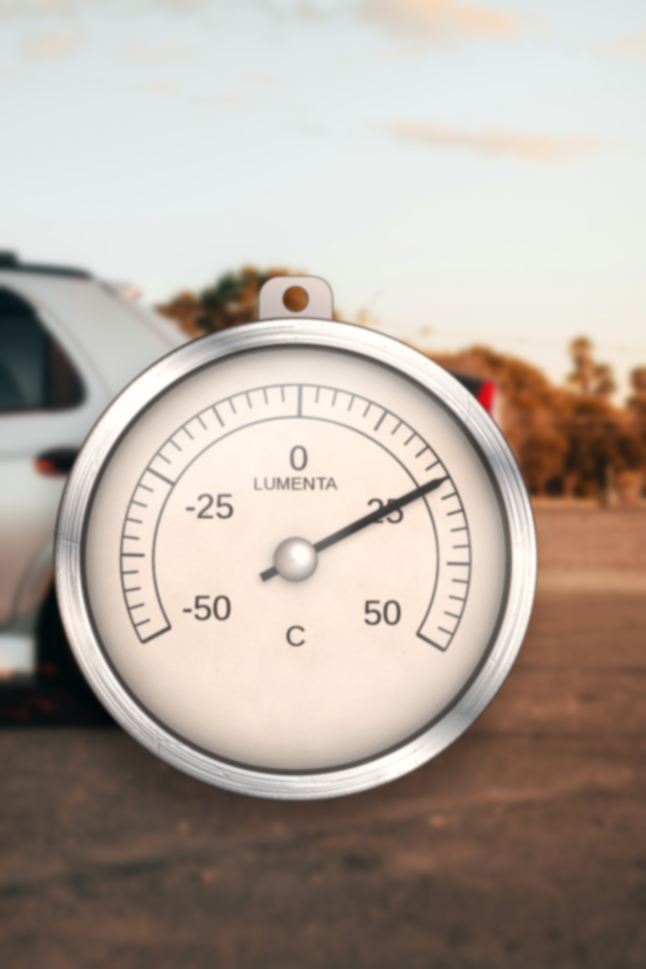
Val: 25,°C
